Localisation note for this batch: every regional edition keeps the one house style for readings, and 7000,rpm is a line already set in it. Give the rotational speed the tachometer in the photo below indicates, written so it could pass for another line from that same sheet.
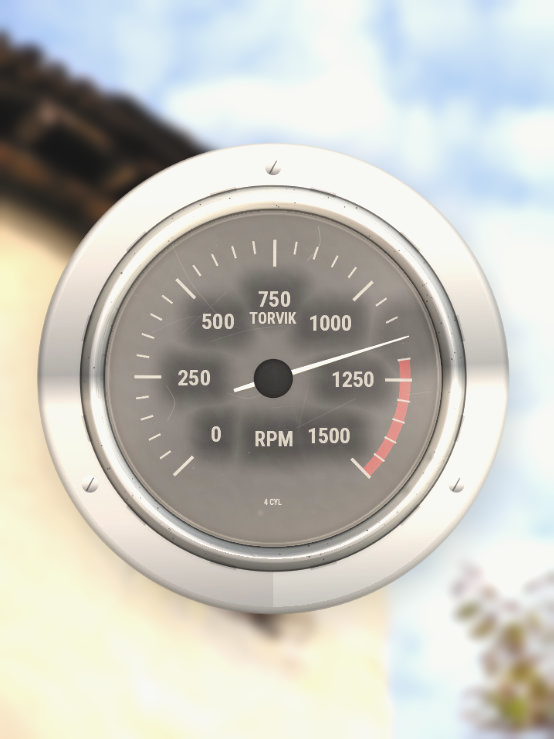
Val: 1150,rpm
